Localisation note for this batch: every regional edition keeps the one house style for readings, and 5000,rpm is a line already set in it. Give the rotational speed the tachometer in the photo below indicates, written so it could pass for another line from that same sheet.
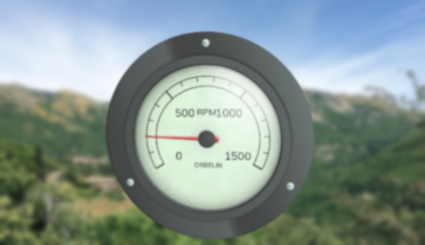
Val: 200,rpm
